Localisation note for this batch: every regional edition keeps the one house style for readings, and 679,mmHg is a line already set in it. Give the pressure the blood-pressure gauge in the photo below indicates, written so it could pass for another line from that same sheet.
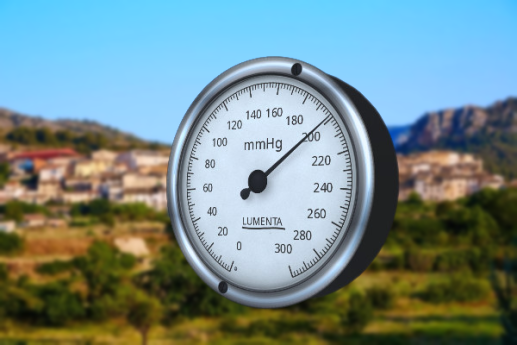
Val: 200,mmHg
